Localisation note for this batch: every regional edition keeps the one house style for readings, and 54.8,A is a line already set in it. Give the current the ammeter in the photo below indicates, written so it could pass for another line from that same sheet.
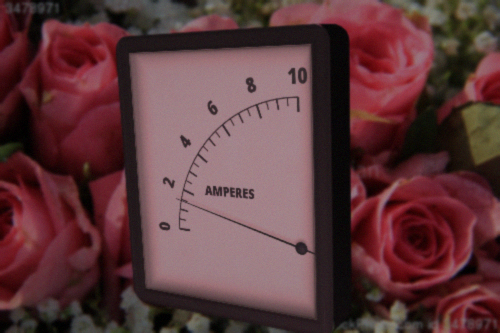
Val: 1.5,A
